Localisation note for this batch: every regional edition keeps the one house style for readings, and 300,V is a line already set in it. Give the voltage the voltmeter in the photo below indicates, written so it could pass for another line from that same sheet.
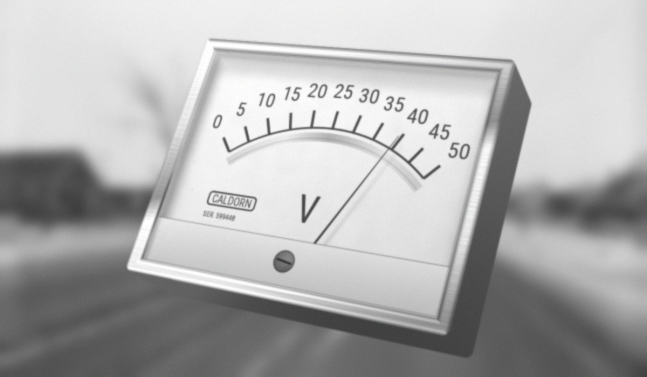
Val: 40,V
